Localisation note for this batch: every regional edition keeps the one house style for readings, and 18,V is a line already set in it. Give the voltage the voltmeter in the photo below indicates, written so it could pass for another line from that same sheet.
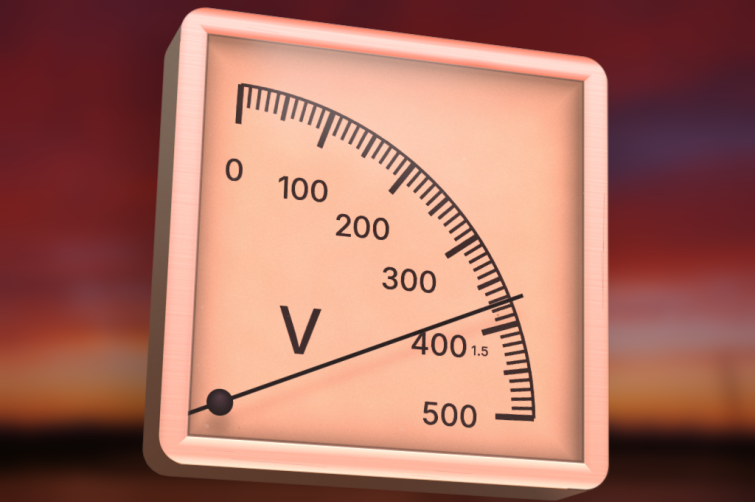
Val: 375,V
